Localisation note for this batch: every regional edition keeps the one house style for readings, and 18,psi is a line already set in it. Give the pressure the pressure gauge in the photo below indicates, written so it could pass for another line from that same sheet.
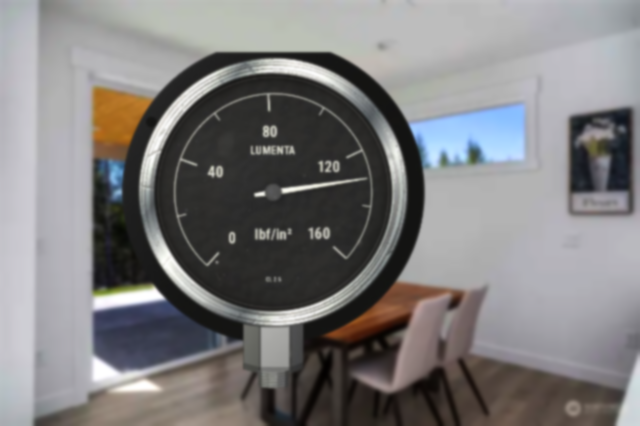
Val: 130,psi
